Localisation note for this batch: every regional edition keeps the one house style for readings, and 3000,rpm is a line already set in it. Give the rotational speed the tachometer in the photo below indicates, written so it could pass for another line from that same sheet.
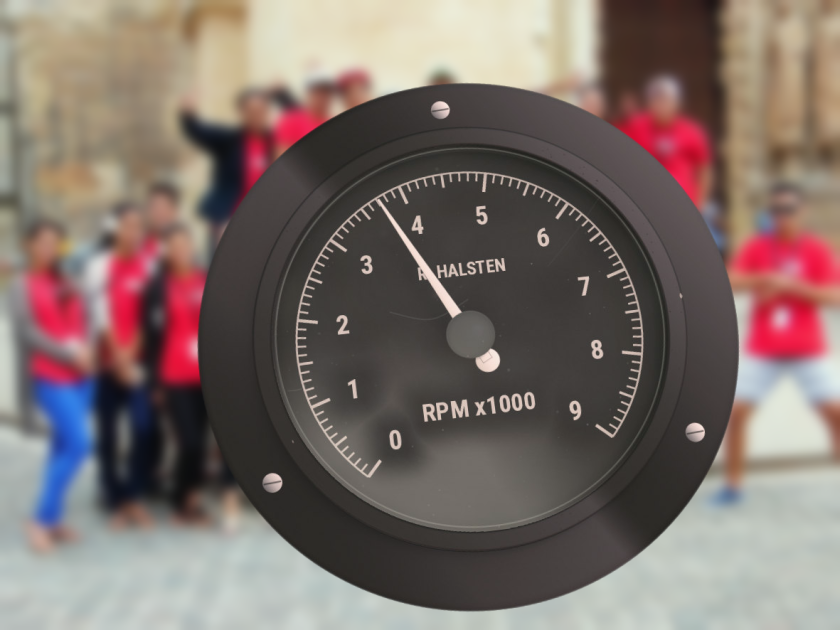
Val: 3700,rpm
